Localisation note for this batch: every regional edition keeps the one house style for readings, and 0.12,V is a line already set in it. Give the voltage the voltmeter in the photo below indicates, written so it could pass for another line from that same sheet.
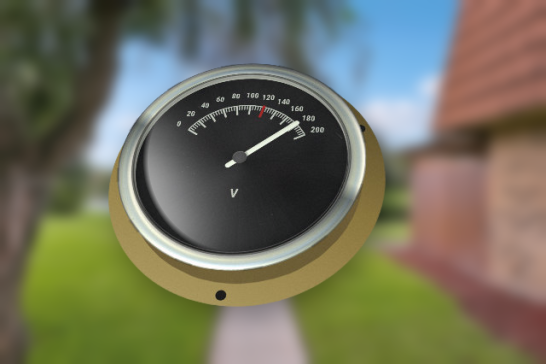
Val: 180,V
